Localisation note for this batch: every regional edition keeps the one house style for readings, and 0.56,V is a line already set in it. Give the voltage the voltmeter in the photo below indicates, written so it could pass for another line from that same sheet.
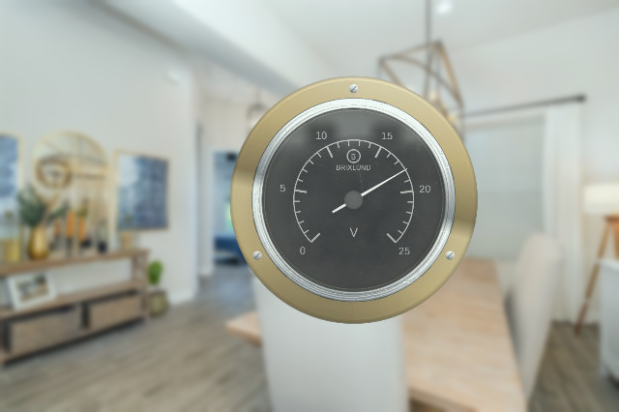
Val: 18,V
